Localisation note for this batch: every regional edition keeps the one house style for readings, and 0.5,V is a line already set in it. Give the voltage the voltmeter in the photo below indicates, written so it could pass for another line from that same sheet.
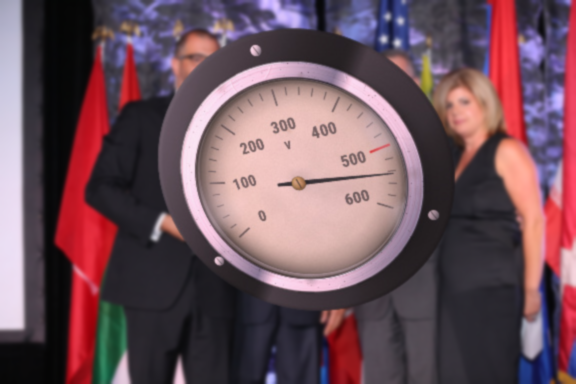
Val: 540,V
